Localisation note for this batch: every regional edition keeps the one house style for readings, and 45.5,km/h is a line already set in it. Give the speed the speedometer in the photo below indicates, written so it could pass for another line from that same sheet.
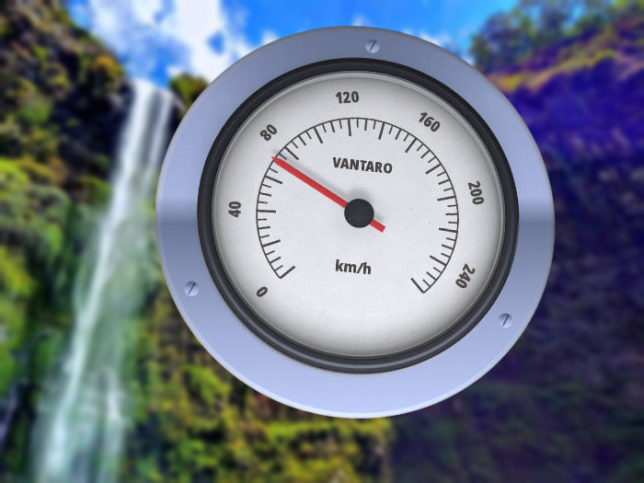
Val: 70,km/h
